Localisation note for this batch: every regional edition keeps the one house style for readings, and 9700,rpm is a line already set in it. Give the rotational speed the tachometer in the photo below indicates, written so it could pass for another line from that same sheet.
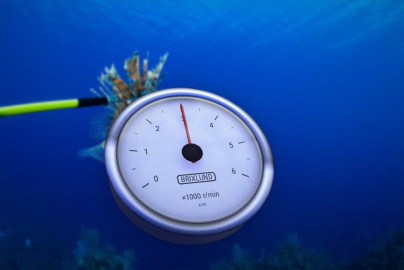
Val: 3000,rpm
